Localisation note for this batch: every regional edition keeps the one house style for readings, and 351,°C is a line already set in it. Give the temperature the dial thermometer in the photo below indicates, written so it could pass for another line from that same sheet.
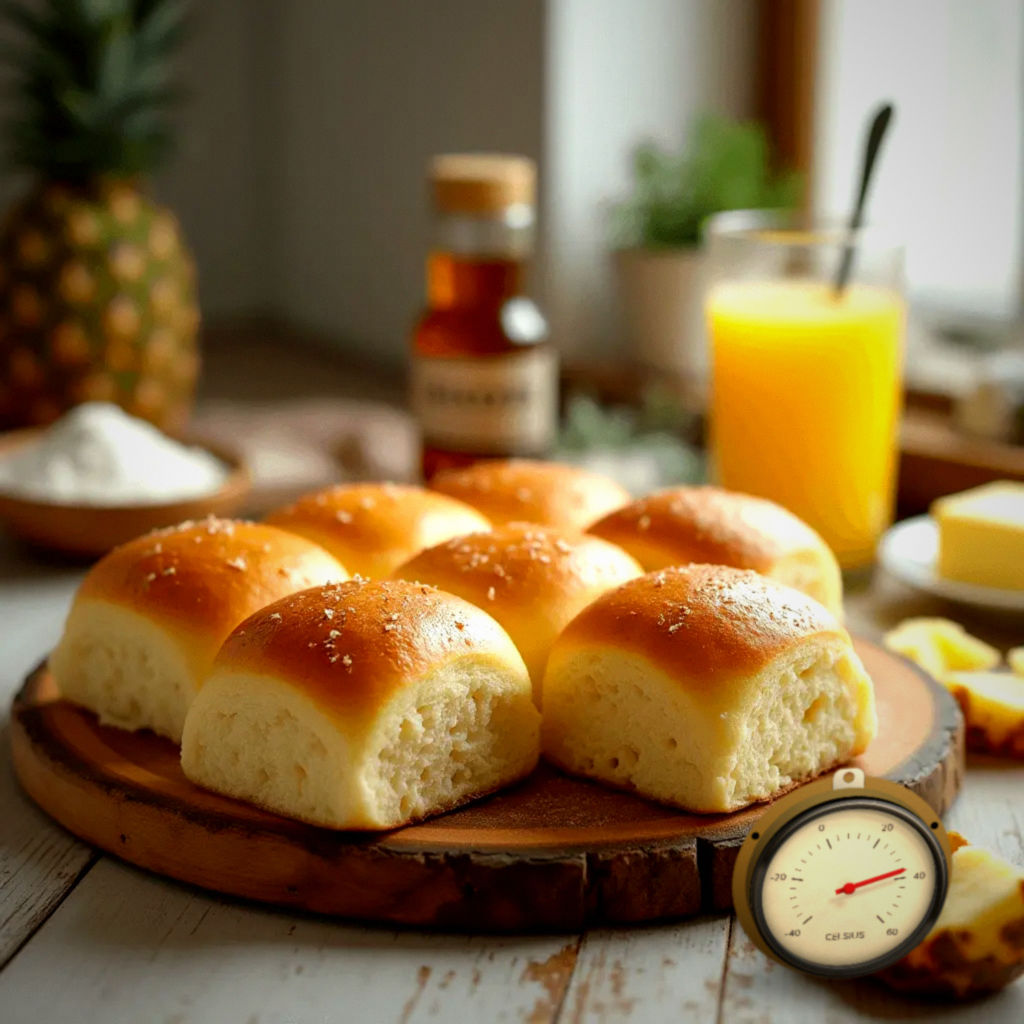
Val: 36,°C
